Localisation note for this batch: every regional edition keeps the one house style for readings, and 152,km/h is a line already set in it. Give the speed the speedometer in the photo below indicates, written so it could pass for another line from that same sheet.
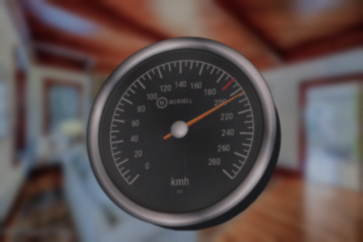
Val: 205,km/h
